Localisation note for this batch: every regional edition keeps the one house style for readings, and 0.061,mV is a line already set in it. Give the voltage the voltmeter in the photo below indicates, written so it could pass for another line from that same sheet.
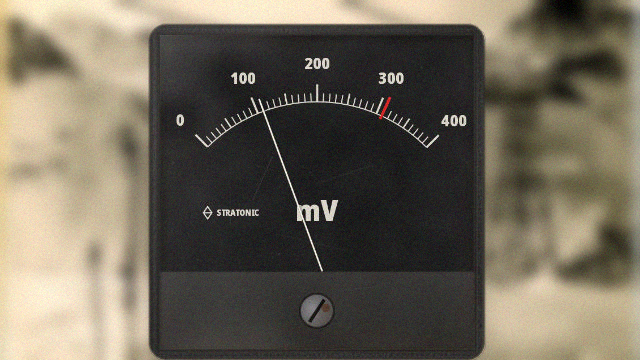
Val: 110,mV
